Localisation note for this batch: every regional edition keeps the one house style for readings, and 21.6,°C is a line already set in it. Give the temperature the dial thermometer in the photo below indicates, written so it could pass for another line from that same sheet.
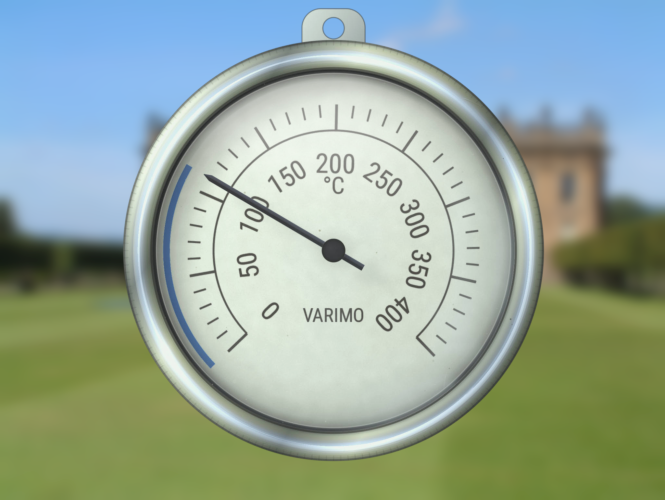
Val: 110,°C
